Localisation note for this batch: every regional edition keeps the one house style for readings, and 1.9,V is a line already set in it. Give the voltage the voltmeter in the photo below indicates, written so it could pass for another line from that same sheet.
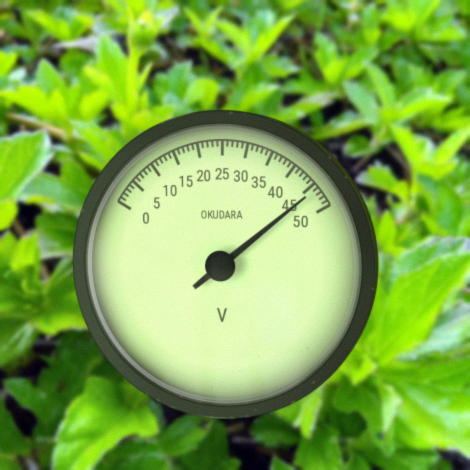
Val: 46,V
